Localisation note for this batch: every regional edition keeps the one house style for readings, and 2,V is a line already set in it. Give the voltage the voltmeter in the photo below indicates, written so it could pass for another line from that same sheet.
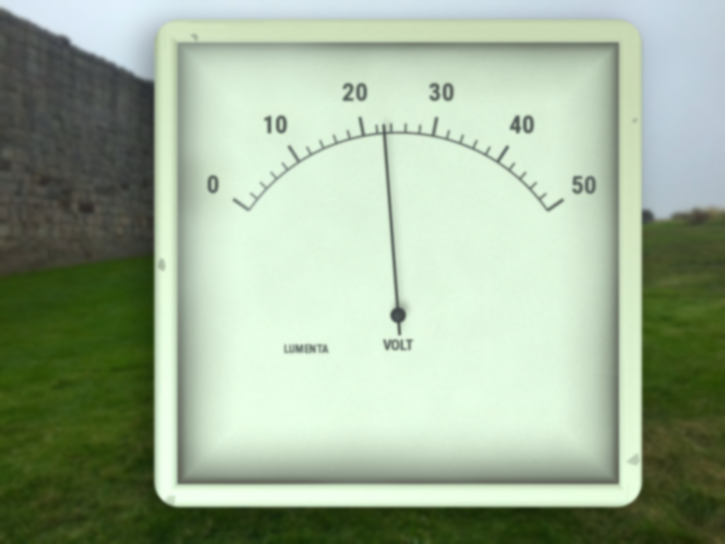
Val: 23,V
